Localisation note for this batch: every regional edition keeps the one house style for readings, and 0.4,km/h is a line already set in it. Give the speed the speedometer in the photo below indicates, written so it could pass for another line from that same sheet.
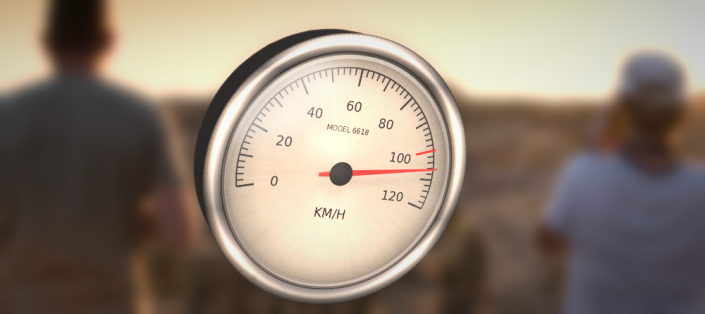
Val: 106,km/h
